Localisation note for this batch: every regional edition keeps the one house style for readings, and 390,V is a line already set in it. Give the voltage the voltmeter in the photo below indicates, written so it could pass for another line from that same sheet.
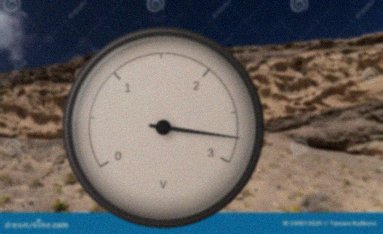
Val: 2.75,V
